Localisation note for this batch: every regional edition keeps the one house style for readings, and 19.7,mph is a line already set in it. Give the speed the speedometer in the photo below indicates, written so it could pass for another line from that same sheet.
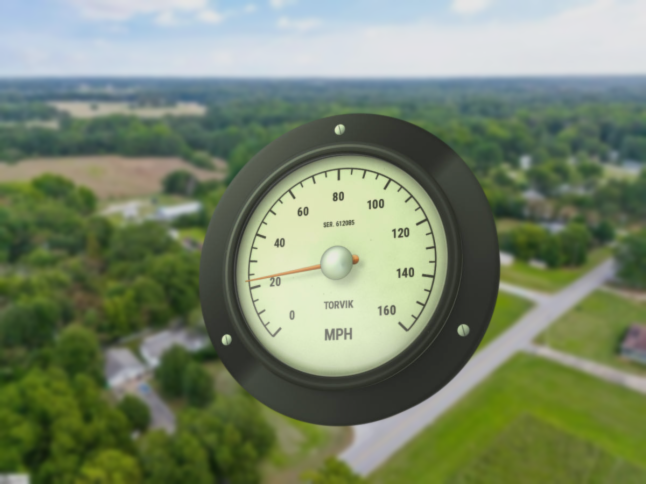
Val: 22.5,mph
